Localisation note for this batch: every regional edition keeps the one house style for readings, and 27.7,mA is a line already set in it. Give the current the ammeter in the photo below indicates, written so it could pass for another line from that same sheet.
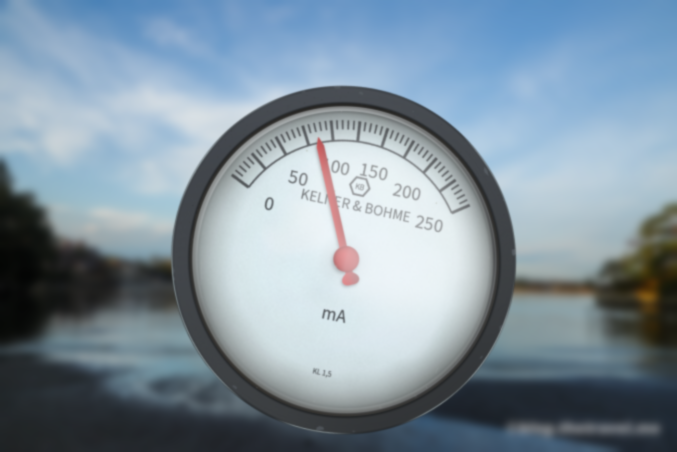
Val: 85,mA
